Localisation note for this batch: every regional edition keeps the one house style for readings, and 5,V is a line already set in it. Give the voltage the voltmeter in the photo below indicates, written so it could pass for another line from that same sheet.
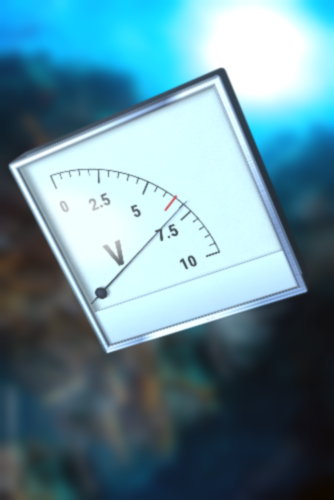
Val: 7,V
